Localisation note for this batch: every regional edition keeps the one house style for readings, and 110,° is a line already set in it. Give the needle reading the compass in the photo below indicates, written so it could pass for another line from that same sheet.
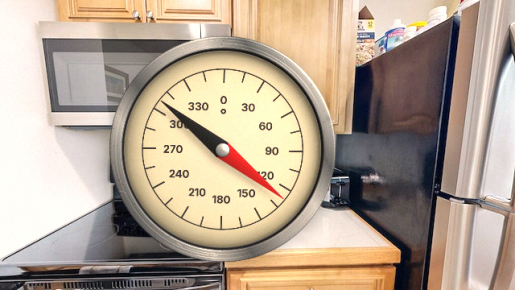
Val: 127.5,°
